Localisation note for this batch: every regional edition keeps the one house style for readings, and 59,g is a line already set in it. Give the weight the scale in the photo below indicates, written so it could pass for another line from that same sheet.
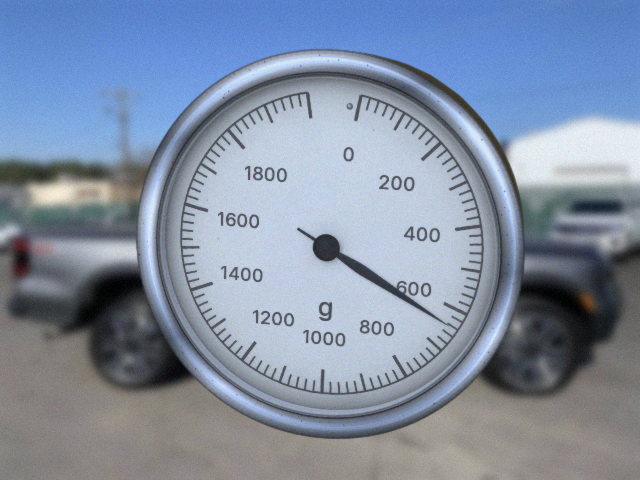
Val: 640,g
